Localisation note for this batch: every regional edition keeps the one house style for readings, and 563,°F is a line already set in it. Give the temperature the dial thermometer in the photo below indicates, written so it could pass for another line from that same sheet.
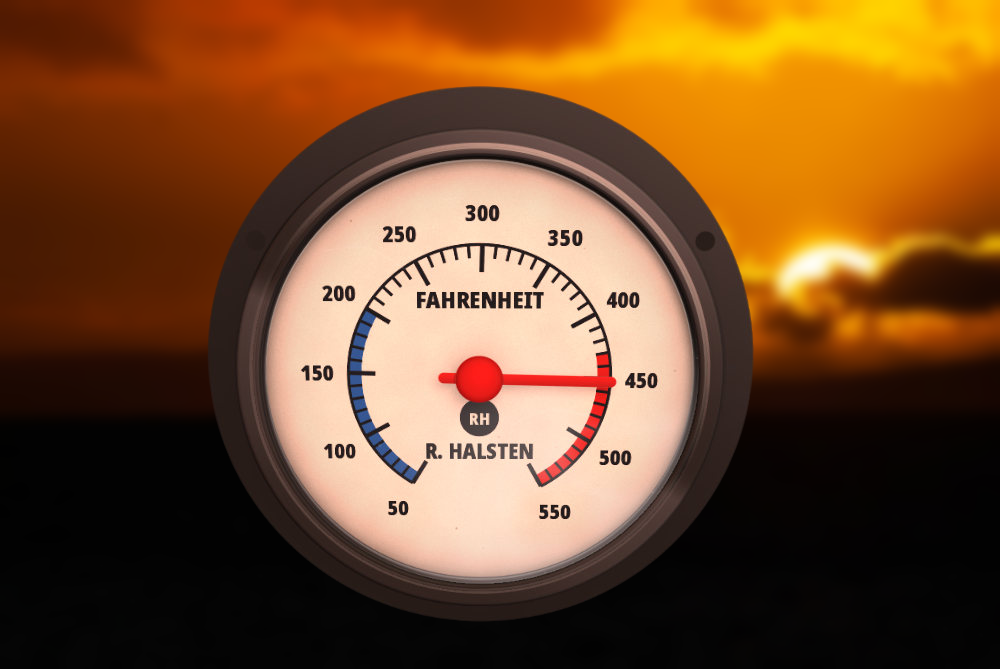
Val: 450,°F
